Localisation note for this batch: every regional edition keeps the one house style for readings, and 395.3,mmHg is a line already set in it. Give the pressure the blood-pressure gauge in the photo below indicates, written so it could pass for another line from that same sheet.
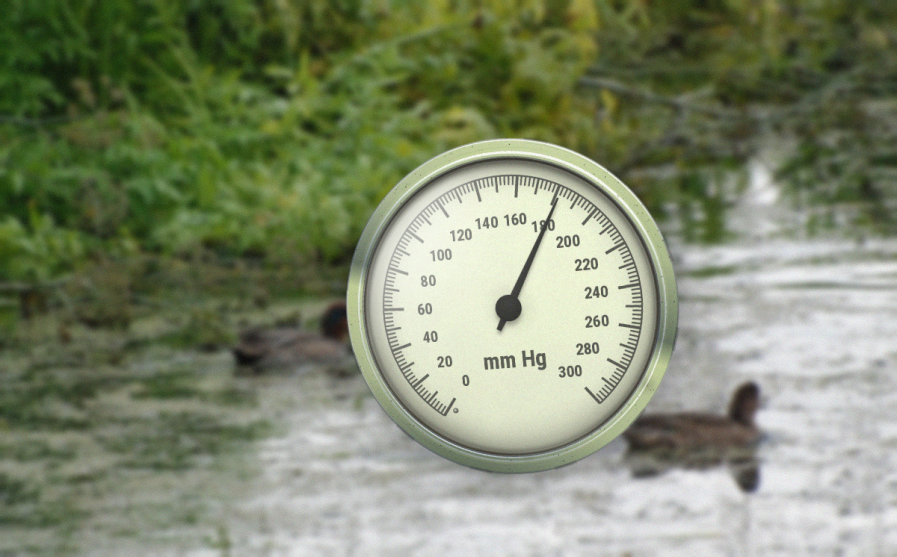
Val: 182,mmHg
